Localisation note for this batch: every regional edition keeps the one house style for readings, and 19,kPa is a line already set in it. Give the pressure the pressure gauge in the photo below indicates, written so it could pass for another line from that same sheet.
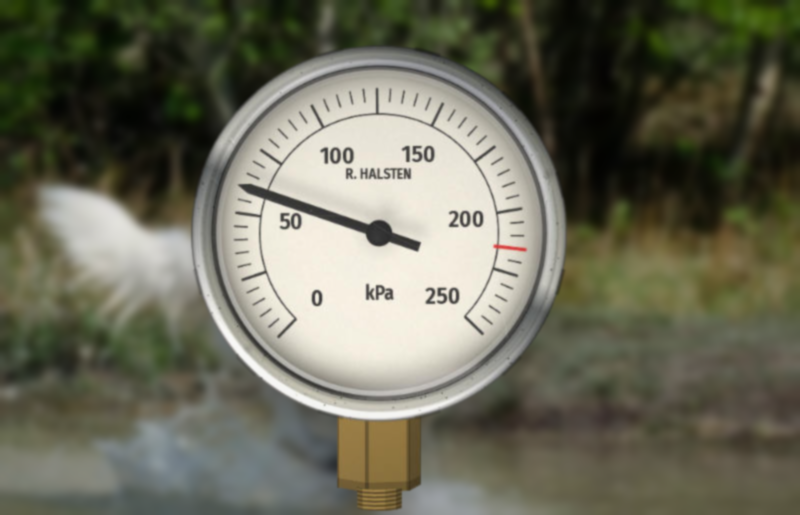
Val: 60,kPa
